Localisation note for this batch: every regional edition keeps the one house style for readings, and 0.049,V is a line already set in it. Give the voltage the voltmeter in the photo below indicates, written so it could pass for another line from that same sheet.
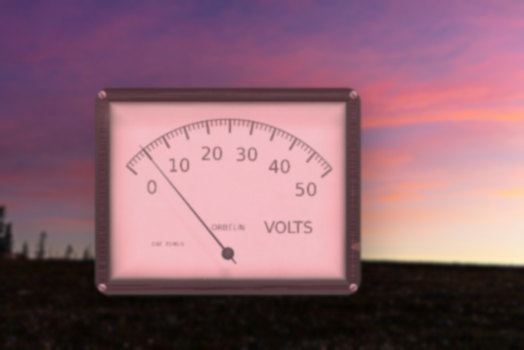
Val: 5,V
